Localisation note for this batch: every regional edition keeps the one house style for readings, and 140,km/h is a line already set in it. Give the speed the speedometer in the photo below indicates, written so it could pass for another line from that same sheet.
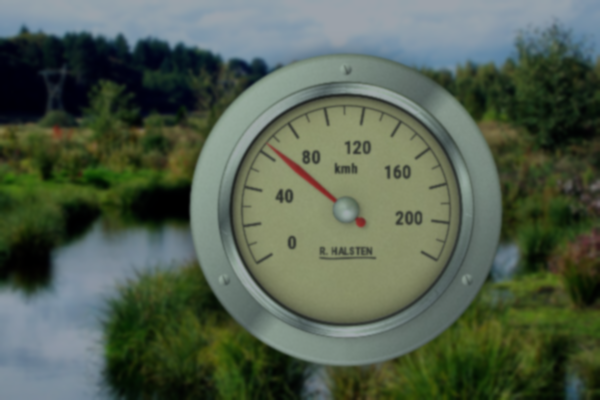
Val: 65,km/h
